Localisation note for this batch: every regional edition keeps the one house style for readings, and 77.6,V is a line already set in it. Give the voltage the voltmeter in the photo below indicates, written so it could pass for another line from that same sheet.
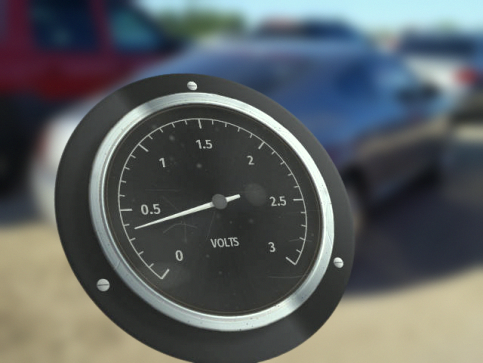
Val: 0.35,V
